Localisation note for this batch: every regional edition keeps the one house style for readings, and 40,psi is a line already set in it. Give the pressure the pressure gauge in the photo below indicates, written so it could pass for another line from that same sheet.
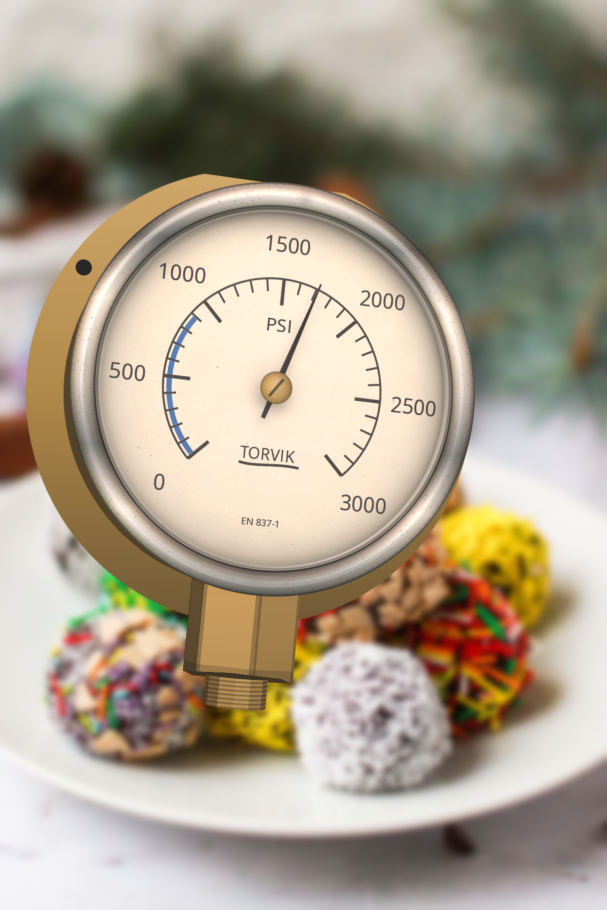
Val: 1700,psi
